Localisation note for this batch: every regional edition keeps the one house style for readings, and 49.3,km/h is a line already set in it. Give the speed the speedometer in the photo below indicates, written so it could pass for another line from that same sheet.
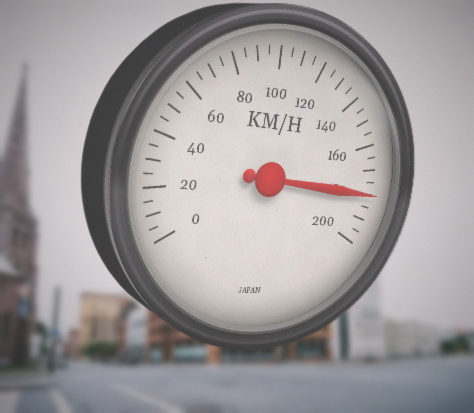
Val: 180,km/h
